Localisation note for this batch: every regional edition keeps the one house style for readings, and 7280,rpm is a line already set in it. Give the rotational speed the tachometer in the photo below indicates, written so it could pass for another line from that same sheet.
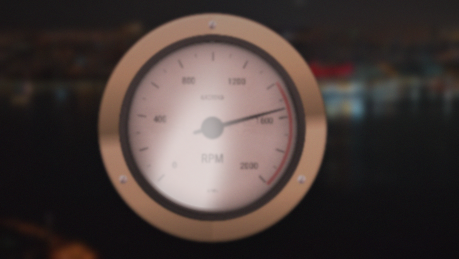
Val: 1550,rpm
